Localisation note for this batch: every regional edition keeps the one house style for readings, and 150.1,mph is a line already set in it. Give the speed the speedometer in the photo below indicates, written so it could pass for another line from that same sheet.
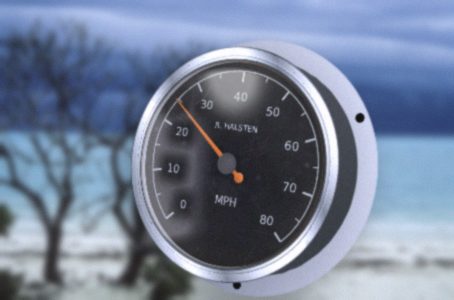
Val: 25,mph
